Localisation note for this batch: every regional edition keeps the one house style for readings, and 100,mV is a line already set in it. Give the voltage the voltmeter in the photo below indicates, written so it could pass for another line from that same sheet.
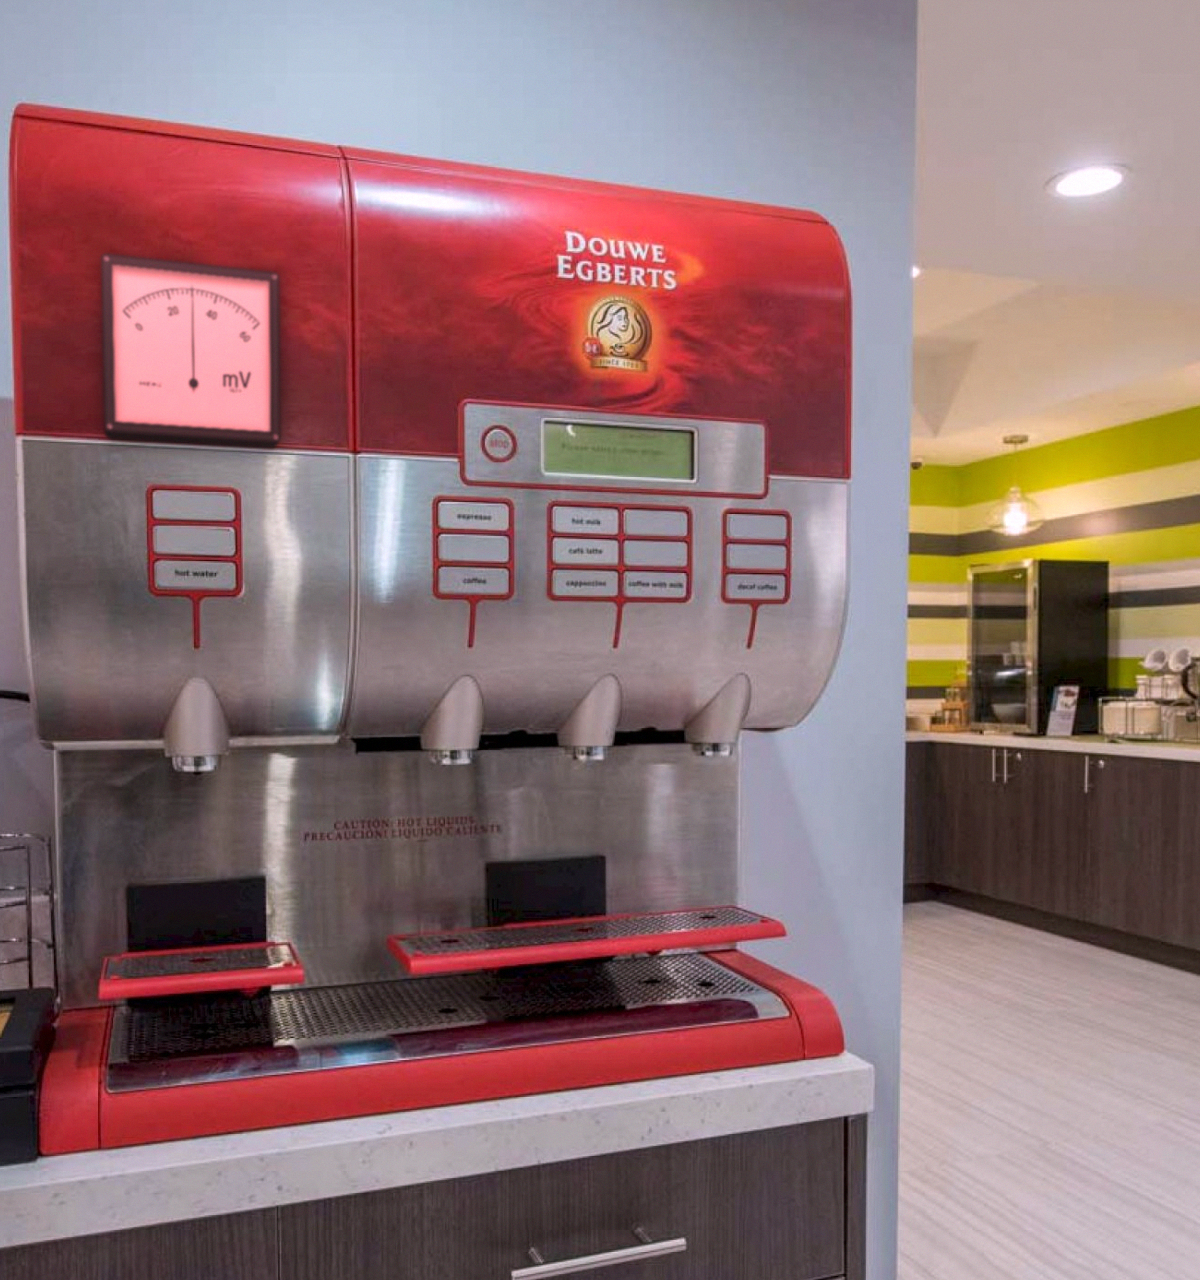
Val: 30,mV
